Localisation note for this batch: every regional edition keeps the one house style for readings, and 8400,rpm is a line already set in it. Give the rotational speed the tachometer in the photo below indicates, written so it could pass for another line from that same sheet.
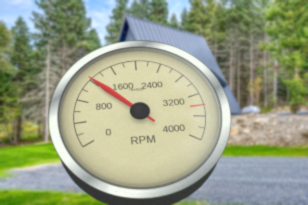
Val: 1200,rpm
